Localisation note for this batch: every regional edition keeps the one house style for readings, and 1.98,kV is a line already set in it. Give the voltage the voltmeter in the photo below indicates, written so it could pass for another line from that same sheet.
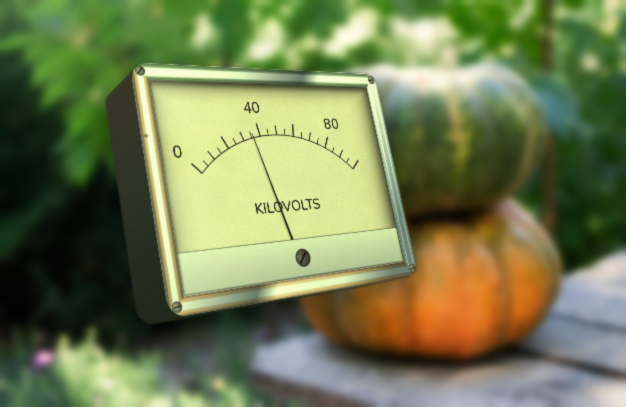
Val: 35,kV
